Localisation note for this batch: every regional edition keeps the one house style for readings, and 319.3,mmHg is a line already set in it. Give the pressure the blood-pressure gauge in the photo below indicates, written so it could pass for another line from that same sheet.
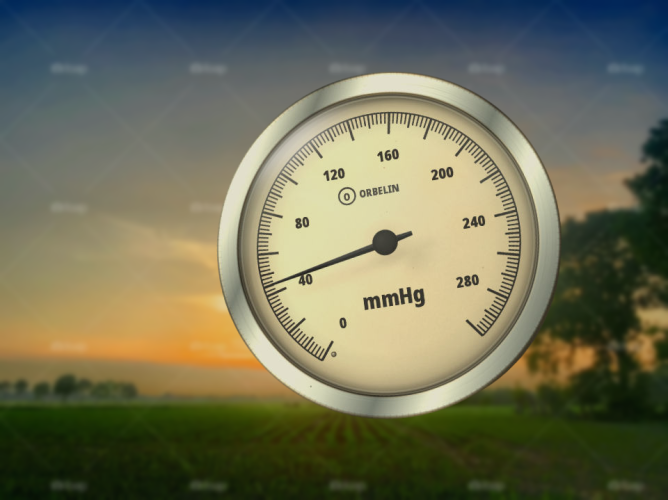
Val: 44,mmHg
